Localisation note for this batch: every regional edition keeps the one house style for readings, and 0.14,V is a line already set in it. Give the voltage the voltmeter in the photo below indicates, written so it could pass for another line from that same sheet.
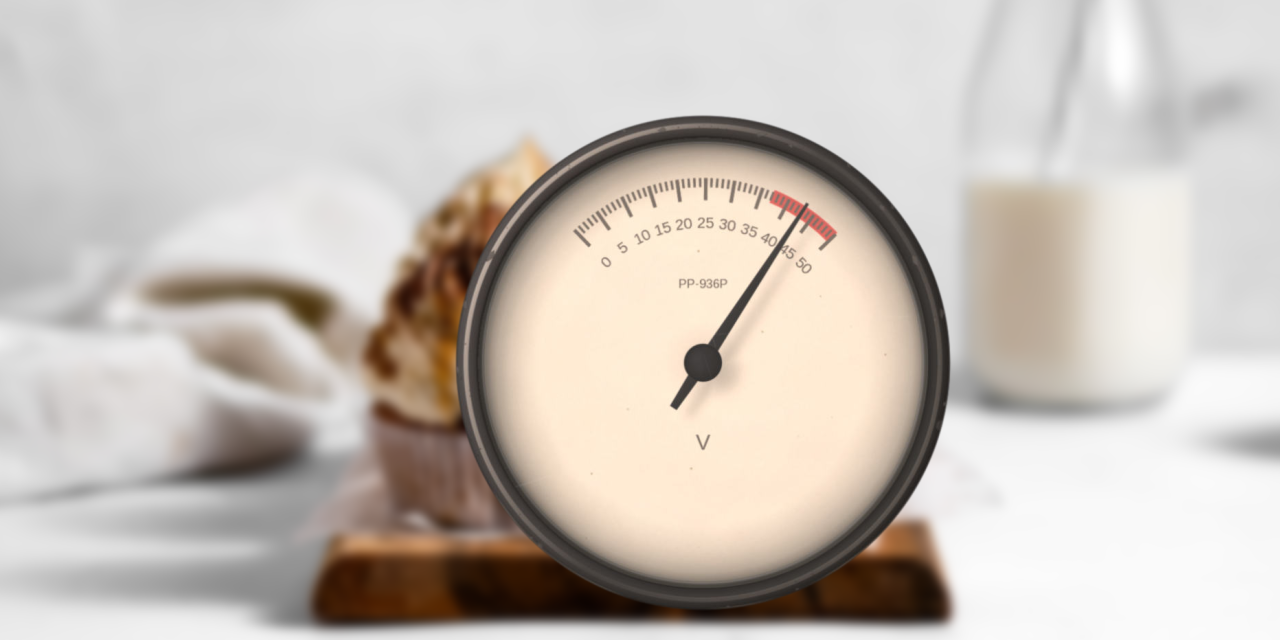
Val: 43,V
